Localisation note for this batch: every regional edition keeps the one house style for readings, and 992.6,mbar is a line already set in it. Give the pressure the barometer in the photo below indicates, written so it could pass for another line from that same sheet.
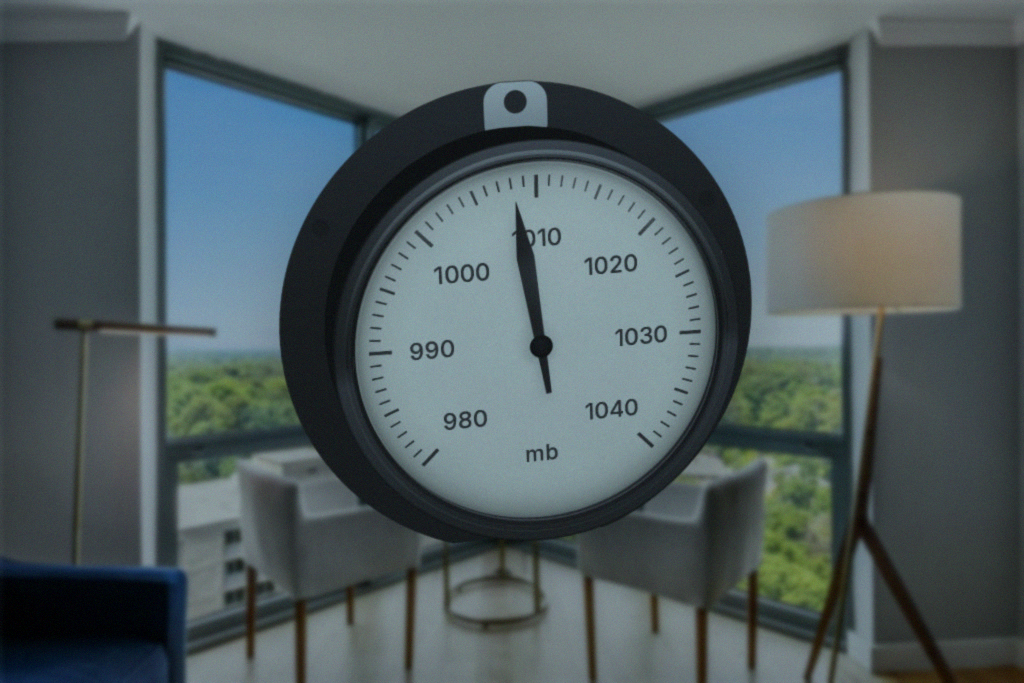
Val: 1008,mbar
